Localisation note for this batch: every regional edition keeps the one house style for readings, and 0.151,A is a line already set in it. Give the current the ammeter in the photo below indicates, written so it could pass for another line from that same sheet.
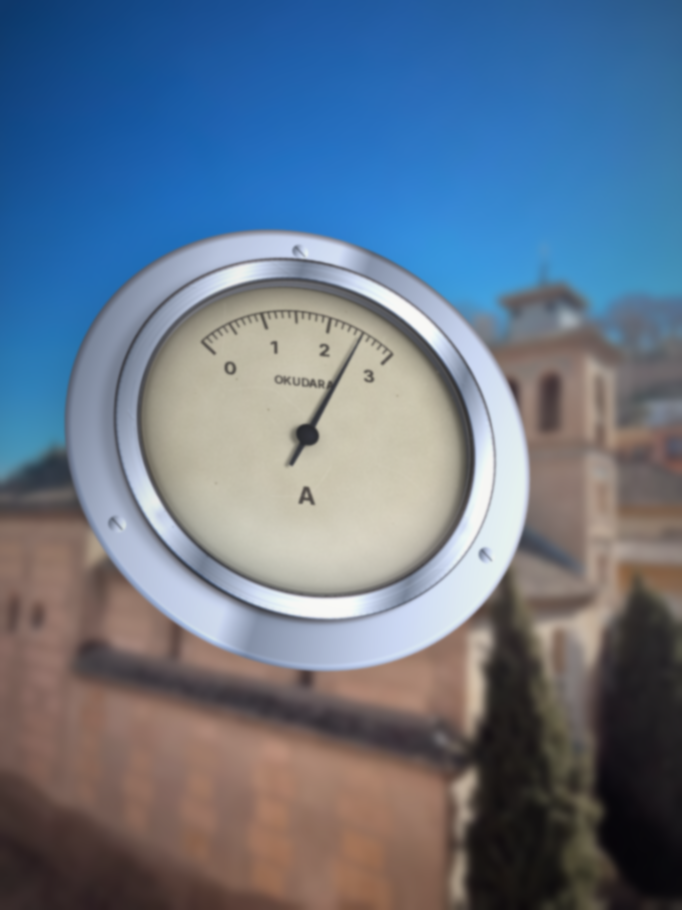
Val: 2.5,A
